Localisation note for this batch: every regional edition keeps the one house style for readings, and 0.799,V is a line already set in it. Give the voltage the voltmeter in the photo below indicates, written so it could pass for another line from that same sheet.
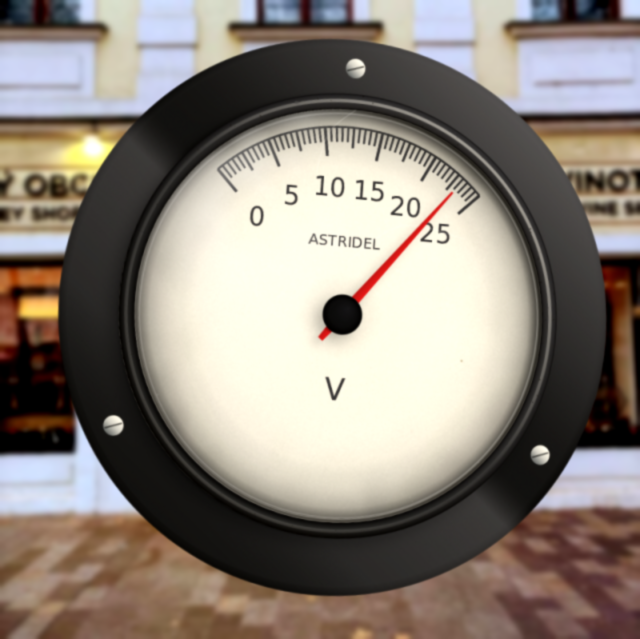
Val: 23,V
